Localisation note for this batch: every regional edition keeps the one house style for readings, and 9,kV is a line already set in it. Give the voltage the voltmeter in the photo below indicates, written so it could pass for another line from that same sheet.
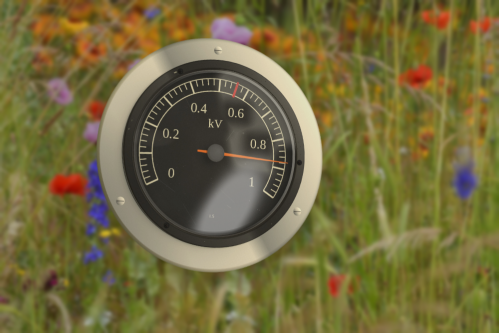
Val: 0.88,kV
